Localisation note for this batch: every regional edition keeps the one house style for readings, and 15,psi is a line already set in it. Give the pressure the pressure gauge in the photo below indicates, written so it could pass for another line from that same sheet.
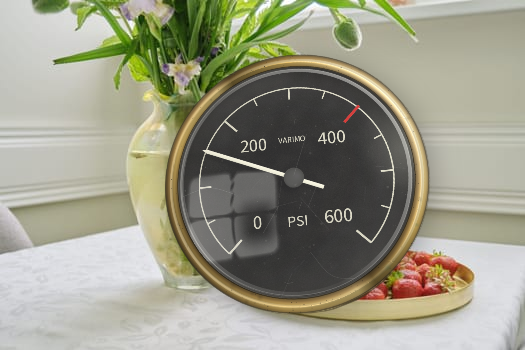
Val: 150,psi
